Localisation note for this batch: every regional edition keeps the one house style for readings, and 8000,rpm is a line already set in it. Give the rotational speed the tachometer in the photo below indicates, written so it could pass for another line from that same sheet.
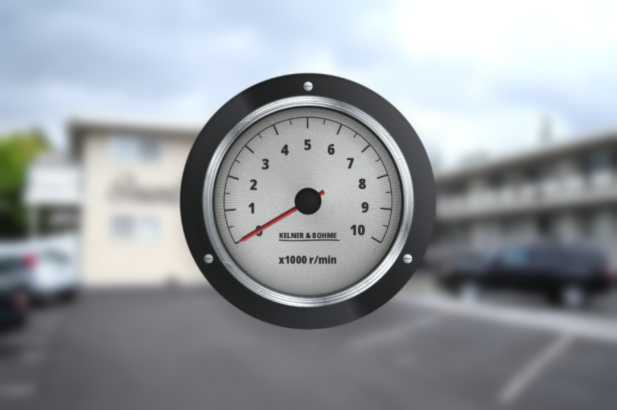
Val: 0,rpm
